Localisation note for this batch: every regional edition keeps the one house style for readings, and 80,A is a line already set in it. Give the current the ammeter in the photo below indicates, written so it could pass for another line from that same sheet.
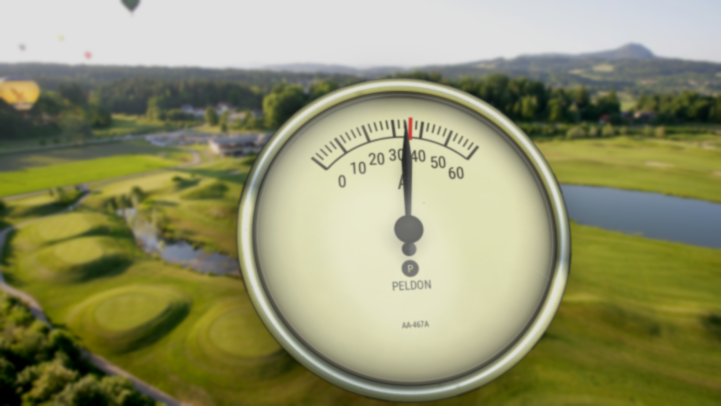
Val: 34,A
